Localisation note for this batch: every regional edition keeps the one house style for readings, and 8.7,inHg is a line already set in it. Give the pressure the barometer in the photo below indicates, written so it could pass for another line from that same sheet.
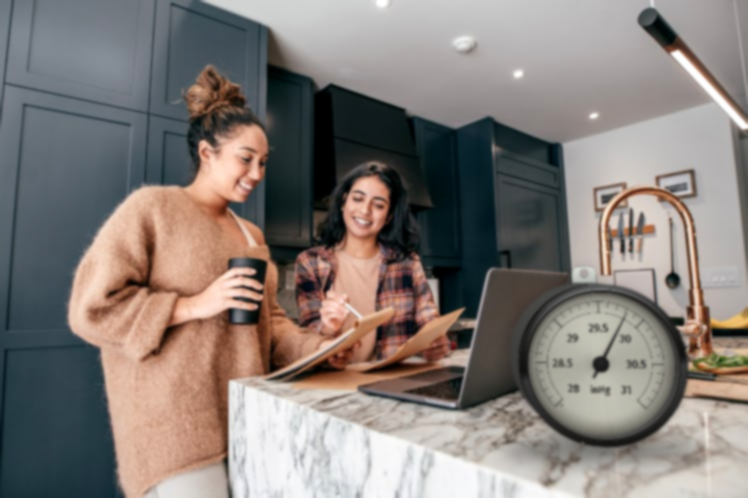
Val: 29.8,inHg
